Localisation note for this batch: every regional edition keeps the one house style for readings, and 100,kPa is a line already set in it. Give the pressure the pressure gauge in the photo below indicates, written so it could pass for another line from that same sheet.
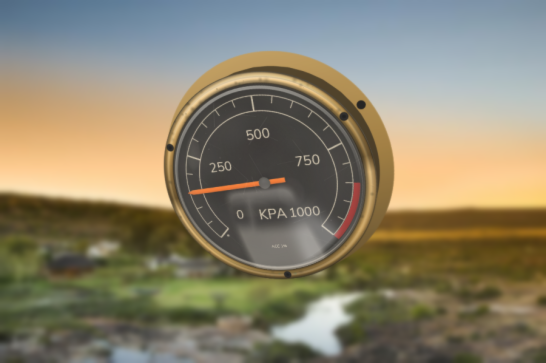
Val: 150,kPa
